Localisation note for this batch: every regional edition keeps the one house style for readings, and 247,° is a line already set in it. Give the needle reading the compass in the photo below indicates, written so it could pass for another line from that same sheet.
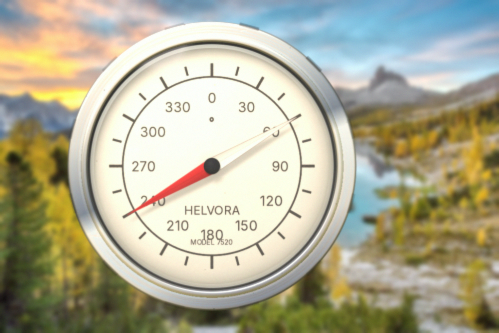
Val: 240,°
